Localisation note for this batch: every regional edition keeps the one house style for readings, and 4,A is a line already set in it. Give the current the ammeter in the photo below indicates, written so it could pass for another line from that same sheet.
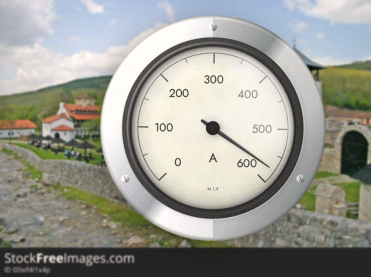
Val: 575,A
